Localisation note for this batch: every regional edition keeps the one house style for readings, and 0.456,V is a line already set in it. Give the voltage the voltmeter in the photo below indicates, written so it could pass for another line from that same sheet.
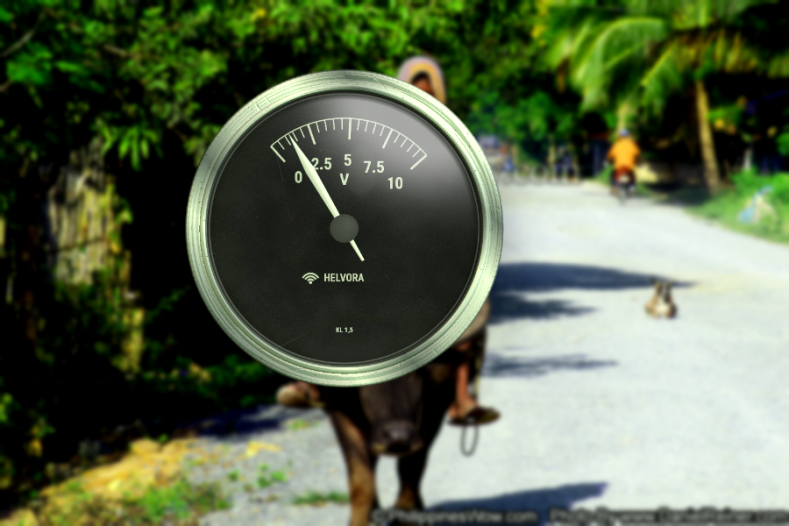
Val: 1.25,V
